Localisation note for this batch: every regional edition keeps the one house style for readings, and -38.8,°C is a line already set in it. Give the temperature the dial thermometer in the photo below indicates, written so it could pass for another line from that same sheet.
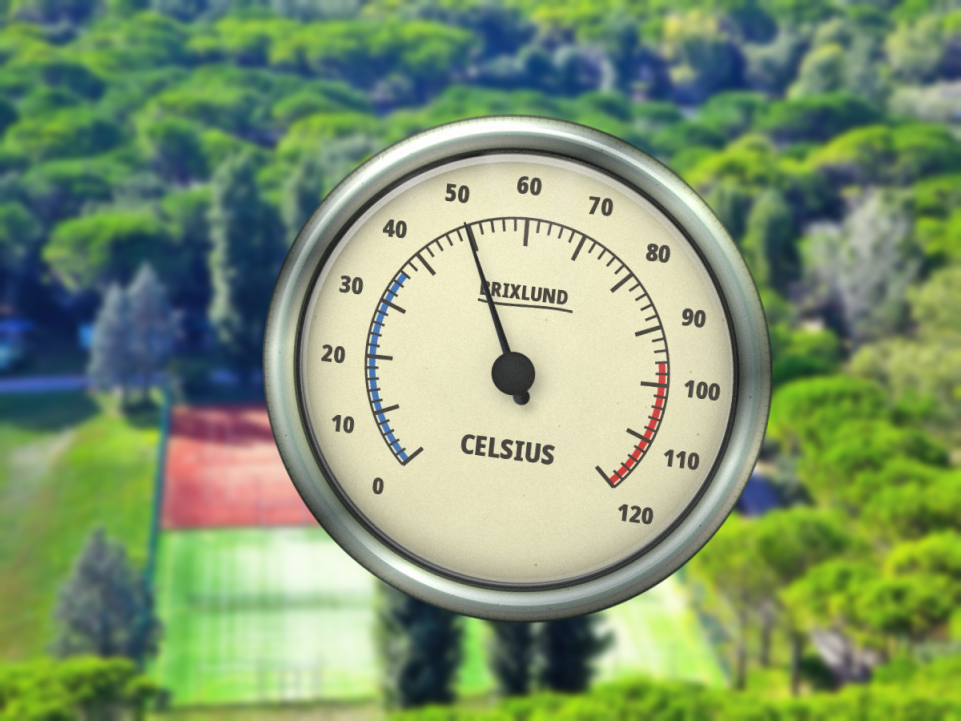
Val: 50,°C
